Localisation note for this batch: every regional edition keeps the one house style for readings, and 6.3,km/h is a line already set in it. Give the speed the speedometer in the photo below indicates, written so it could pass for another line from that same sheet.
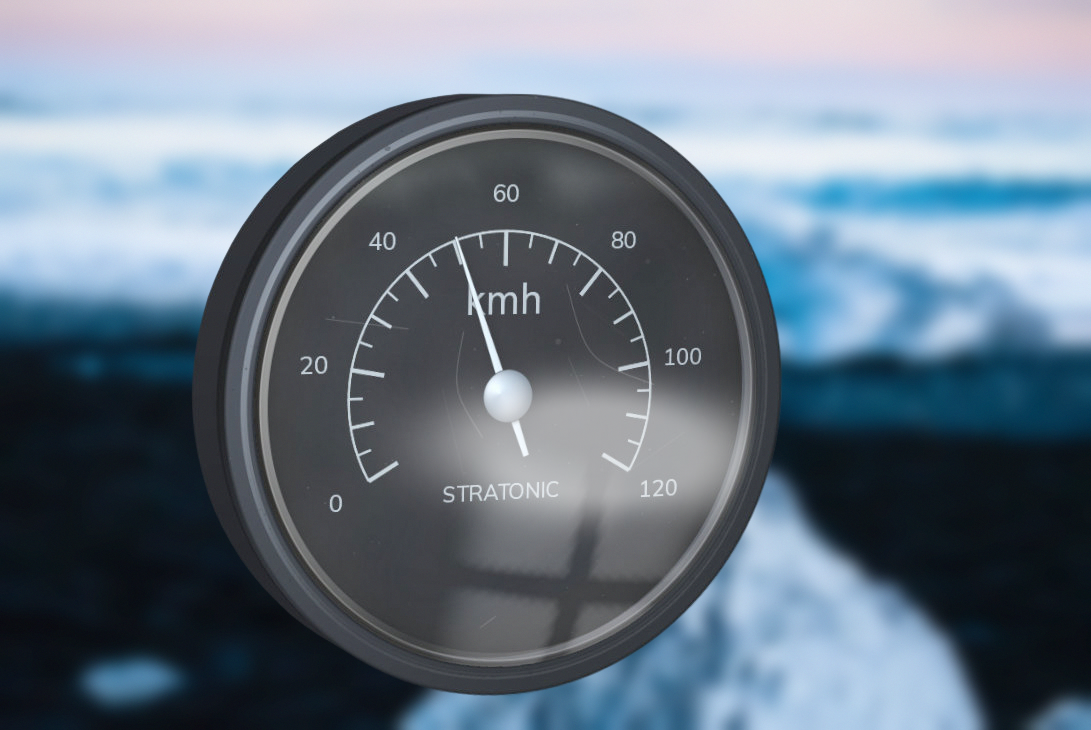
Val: 50,km/h
